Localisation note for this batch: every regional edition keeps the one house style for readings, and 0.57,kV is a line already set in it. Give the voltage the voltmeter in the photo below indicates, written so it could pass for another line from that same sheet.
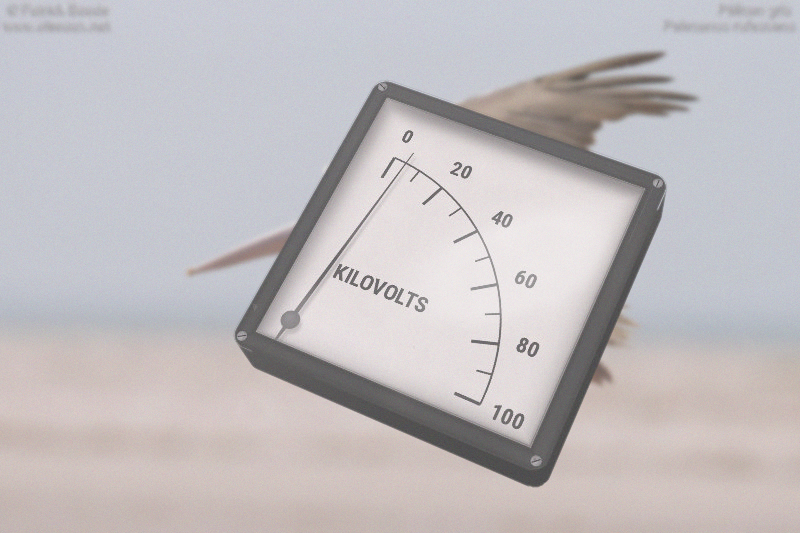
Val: 5,kV
